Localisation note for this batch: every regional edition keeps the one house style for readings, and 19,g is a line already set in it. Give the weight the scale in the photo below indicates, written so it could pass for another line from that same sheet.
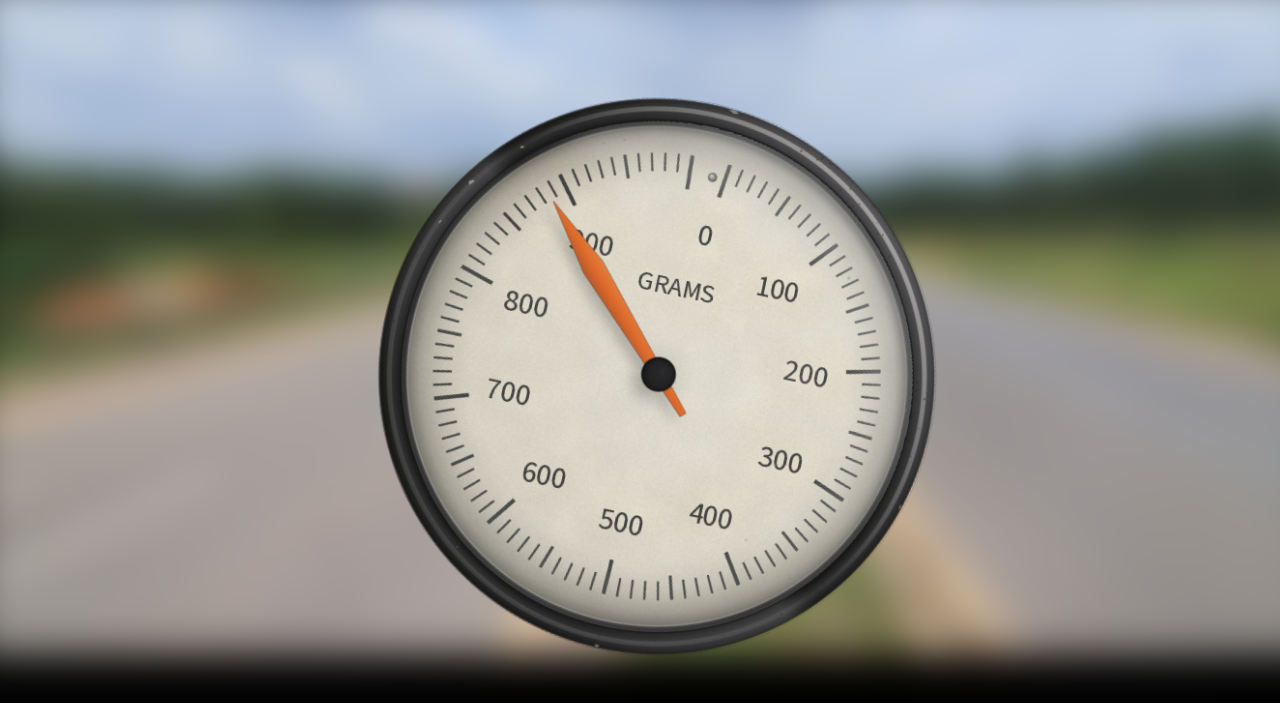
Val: 885,g
